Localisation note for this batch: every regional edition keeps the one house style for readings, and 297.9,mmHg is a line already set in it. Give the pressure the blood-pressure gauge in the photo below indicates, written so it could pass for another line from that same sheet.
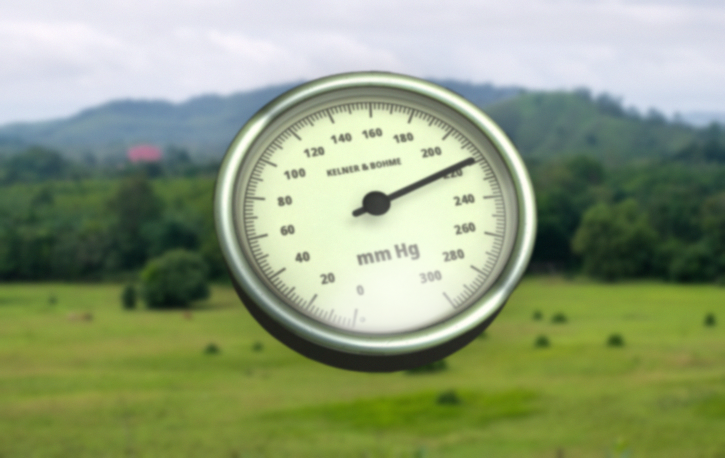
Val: 220,mmHg
